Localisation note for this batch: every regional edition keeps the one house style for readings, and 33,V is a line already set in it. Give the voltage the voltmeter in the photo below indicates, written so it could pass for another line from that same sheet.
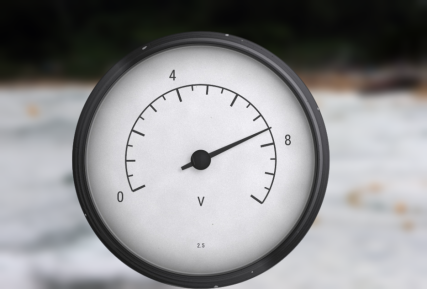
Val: 7.5,V
